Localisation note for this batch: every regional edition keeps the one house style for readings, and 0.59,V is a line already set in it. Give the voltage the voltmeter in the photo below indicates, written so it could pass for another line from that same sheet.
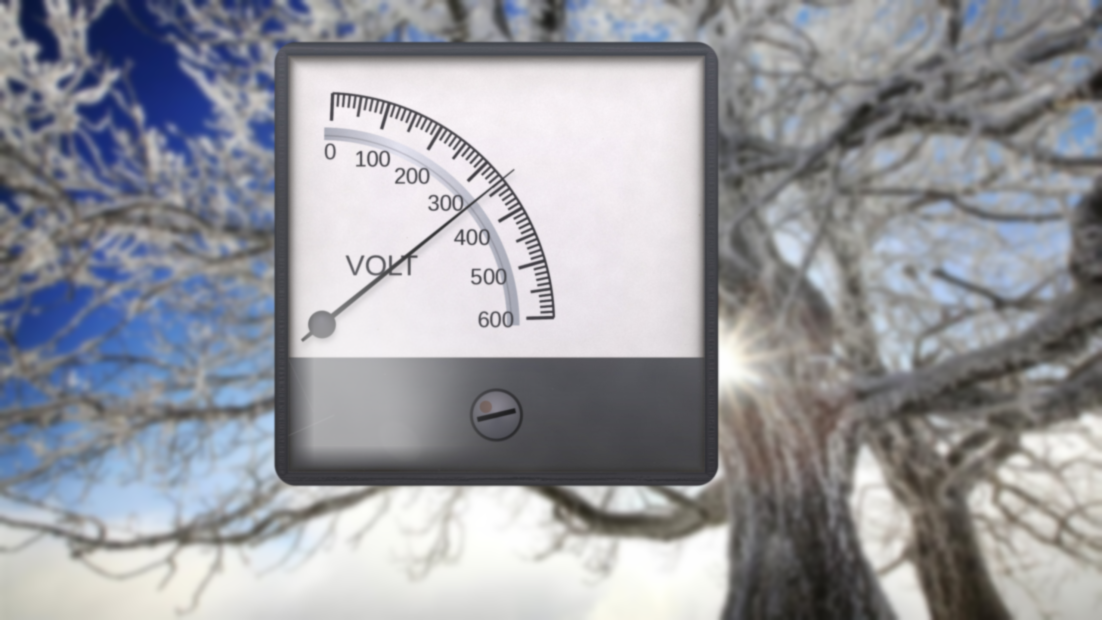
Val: 340,V
